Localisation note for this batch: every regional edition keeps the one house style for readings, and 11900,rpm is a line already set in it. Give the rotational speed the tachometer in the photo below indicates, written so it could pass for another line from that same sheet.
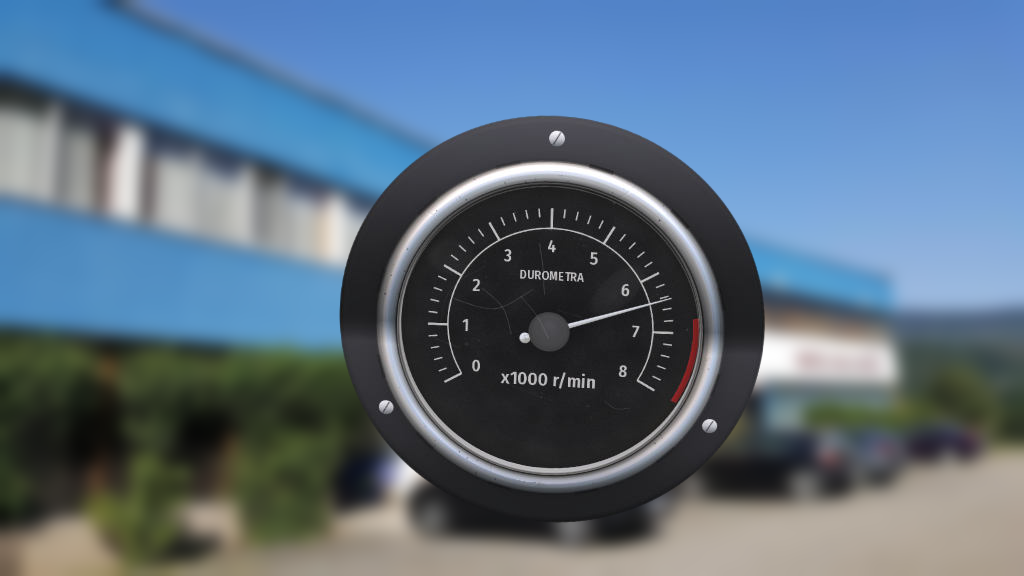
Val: 6400,rpm
